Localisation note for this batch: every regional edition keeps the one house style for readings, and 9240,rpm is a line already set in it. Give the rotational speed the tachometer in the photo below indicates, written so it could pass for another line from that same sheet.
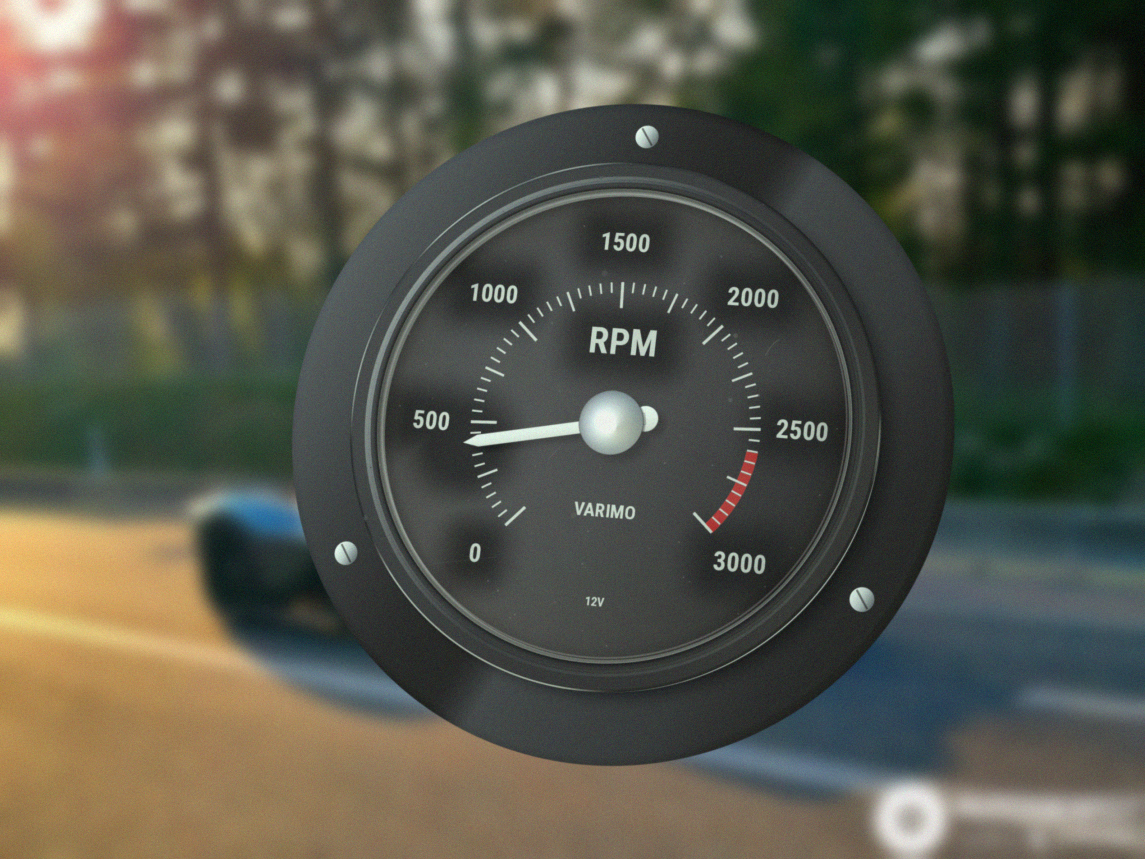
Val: 400,rpm
